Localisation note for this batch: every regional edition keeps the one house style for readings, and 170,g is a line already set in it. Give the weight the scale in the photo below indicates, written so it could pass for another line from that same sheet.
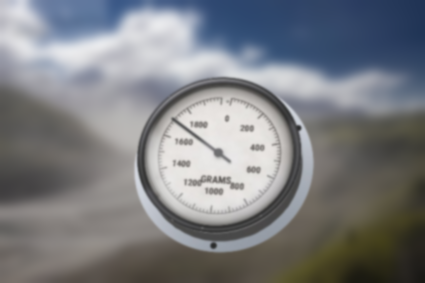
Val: 1700,g
